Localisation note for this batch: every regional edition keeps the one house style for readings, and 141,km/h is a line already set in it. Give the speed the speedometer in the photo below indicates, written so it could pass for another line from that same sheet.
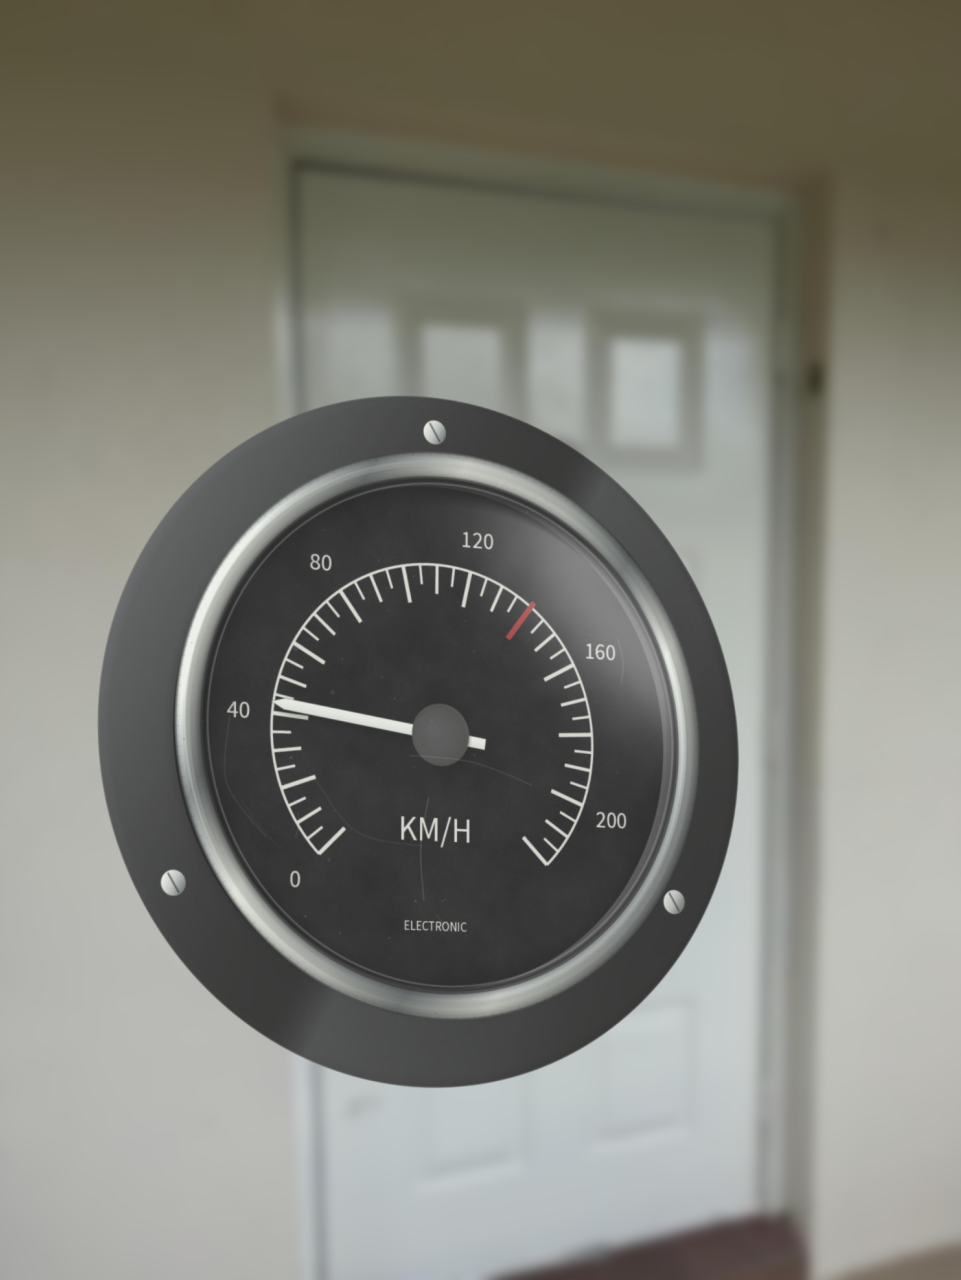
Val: 42.5,km/h
